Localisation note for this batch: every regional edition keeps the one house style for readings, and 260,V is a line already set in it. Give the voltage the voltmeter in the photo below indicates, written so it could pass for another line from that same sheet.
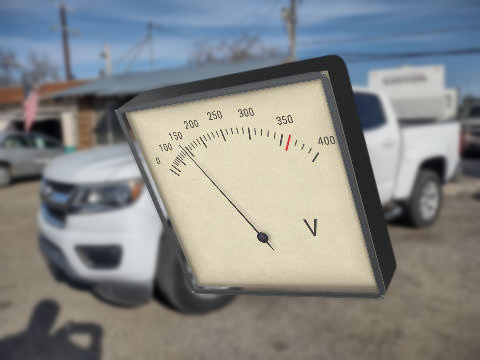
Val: 150,V
